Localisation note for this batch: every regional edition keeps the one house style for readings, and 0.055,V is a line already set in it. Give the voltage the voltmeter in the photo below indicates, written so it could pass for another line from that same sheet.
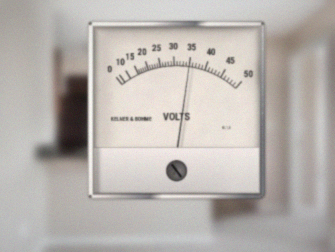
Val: 35,V
